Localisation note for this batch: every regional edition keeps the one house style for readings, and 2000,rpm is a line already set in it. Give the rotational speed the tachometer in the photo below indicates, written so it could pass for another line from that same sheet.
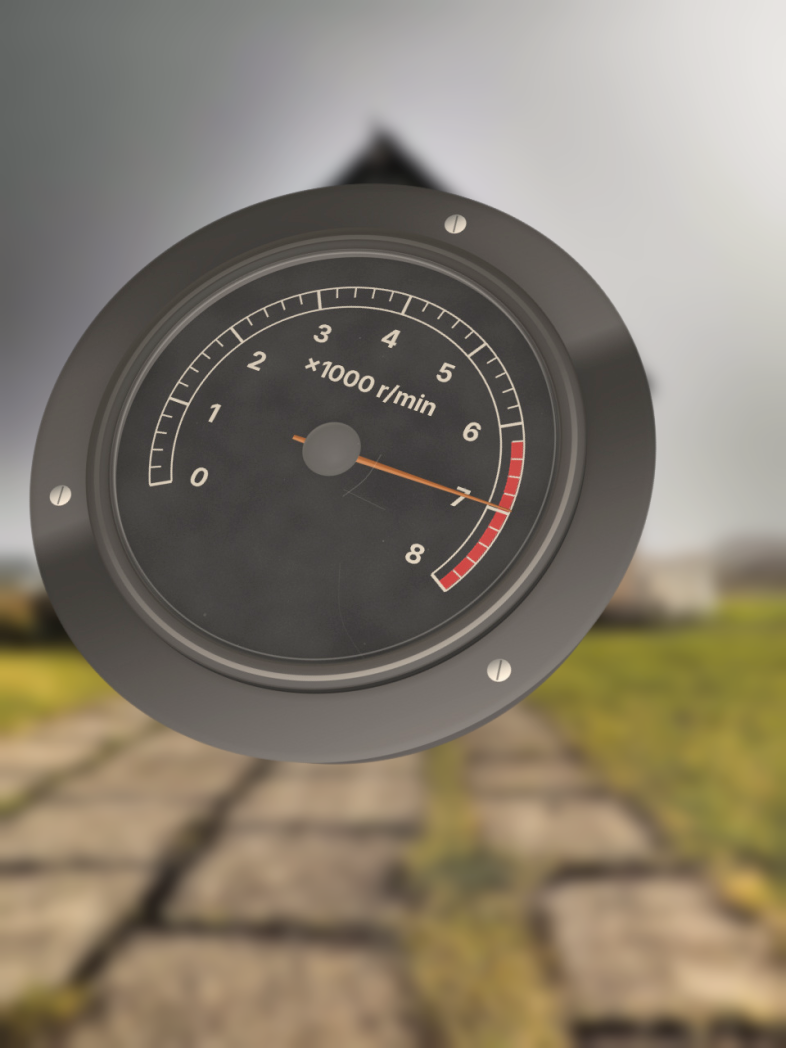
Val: 7000,rpm
